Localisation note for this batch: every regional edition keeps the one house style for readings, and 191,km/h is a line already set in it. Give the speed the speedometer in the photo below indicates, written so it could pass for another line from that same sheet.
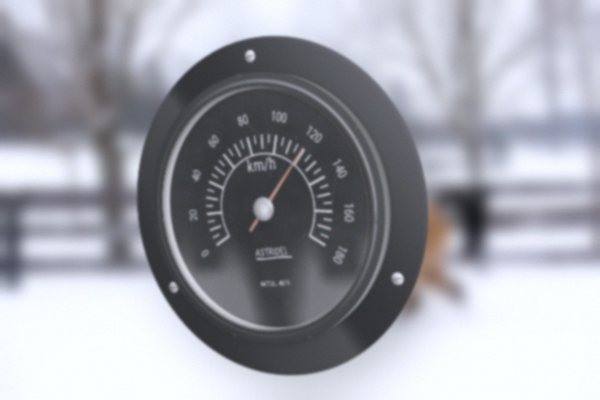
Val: 120,km/h
